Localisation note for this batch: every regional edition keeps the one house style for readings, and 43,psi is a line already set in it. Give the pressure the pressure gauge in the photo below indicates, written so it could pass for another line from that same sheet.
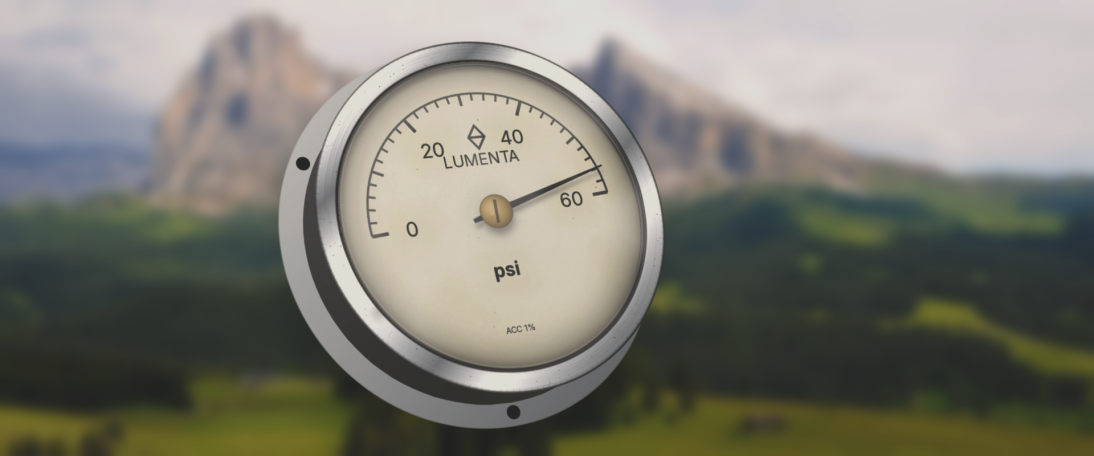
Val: 56,psi
